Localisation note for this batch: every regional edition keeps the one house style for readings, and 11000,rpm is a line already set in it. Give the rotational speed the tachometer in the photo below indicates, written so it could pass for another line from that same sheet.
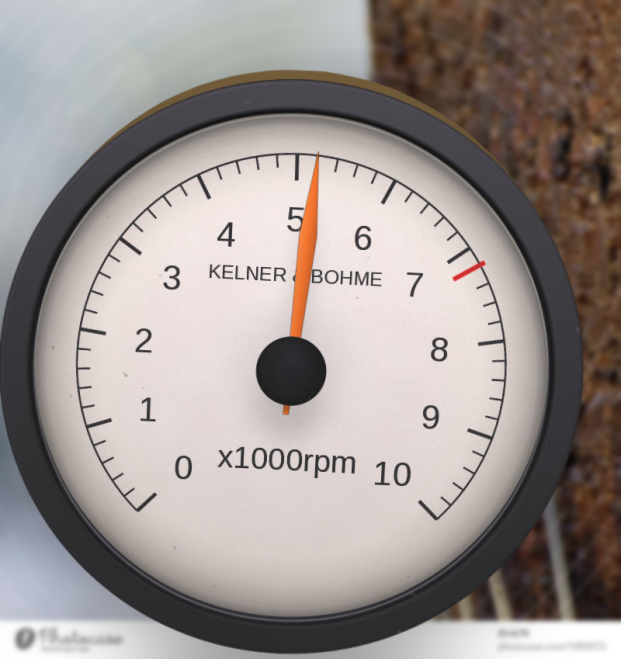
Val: 5200,rpm
